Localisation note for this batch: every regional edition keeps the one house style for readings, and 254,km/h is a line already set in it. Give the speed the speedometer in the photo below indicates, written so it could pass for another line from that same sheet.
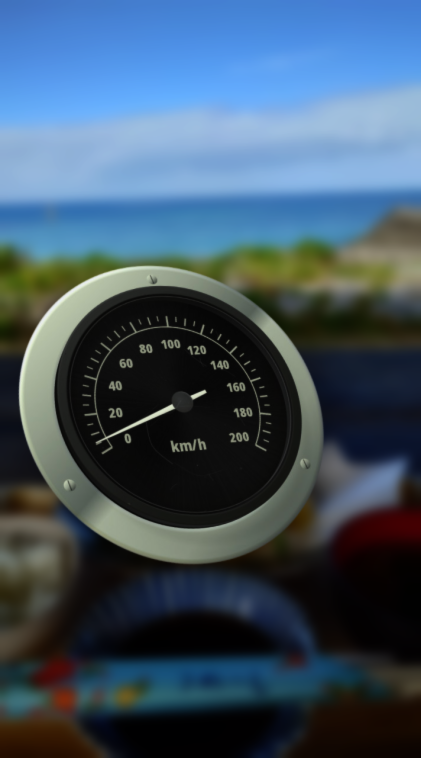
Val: 5,km/h
